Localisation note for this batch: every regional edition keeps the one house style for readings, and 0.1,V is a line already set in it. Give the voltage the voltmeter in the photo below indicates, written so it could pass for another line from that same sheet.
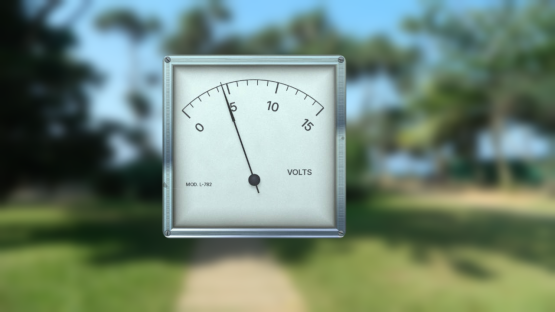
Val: 4.5,V
